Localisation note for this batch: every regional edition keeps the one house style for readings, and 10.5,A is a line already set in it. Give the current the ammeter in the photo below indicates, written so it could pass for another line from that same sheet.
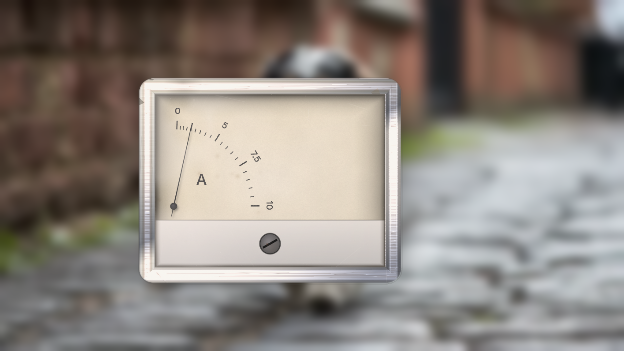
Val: 2.5,A
